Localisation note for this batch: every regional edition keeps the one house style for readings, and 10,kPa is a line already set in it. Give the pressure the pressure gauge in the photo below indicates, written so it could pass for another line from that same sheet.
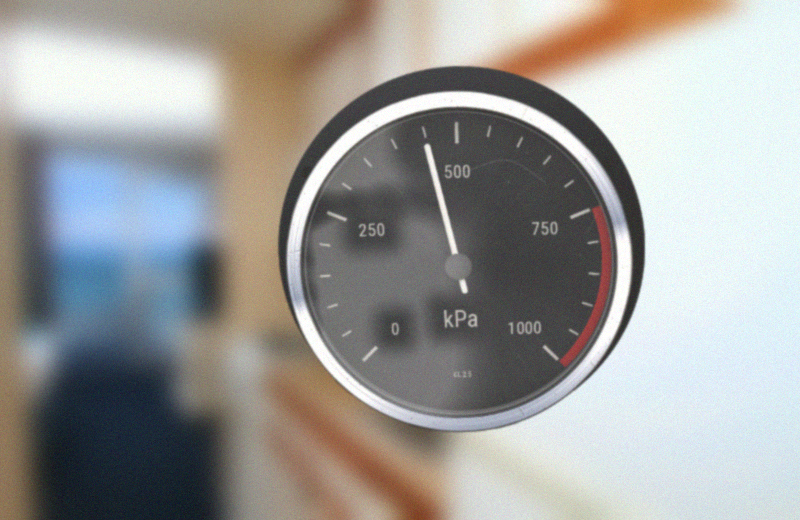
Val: 450,kPa
